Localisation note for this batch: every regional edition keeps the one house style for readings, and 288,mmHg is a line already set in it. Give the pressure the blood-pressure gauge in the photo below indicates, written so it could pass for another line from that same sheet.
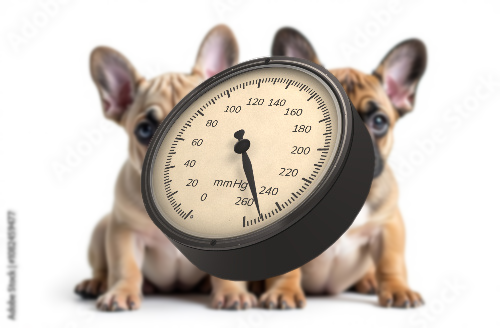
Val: 250,mmHg
